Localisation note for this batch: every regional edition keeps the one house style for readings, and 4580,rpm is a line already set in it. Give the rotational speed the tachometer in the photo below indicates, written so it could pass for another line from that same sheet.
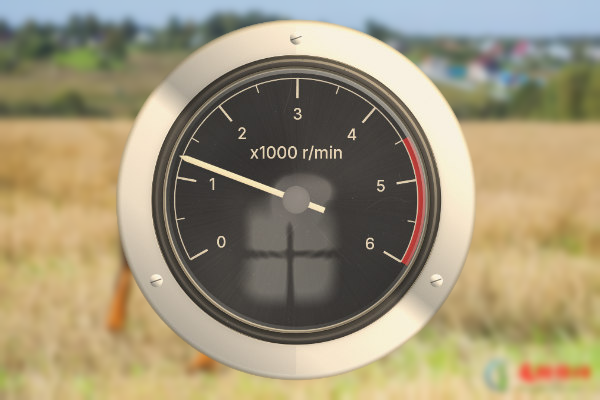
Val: 1250,rpm
